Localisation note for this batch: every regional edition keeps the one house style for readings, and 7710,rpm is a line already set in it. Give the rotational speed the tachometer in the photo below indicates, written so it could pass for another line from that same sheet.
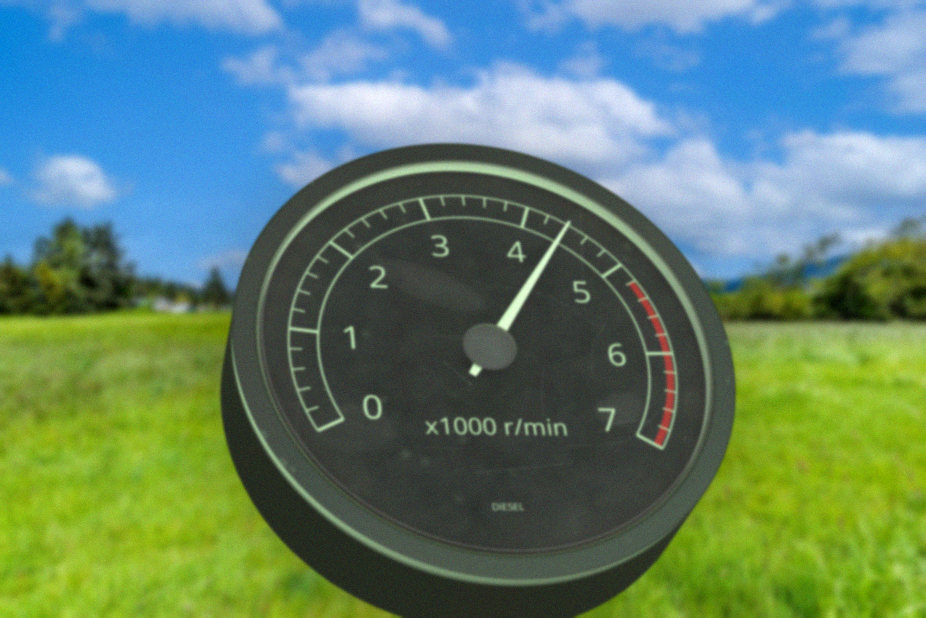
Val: 4400,rpm
